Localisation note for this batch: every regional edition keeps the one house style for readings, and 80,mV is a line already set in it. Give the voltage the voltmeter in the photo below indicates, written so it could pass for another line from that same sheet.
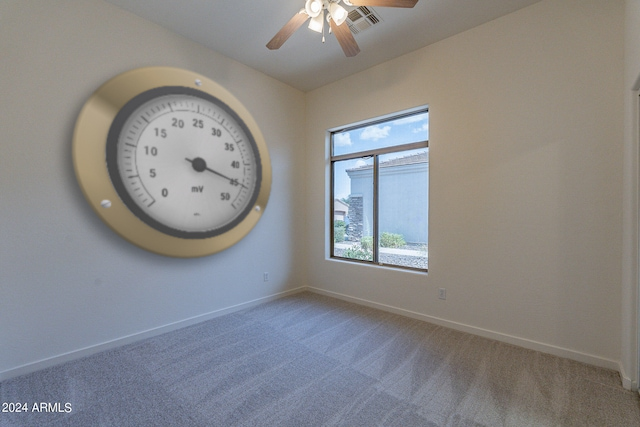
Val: 45,mV
